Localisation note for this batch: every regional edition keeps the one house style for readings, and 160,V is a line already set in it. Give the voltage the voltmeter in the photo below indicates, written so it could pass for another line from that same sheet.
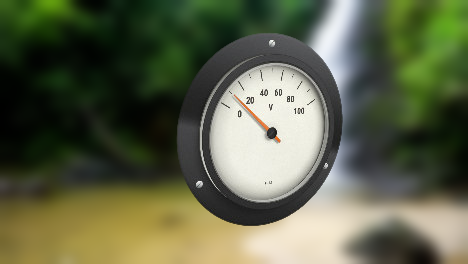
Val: 10,V
